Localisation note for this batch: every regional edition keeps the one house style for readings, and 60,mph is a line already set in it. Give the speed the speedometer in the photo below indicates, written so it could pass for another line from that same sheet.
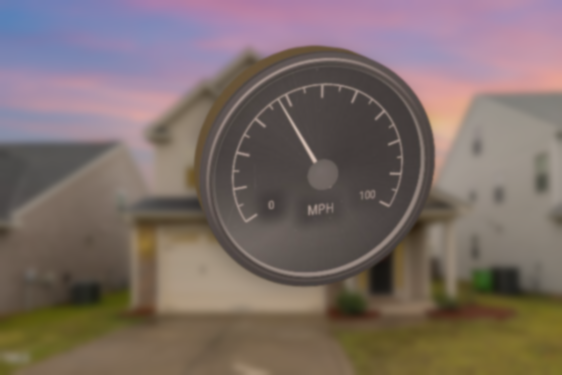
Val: 37.5,mph
